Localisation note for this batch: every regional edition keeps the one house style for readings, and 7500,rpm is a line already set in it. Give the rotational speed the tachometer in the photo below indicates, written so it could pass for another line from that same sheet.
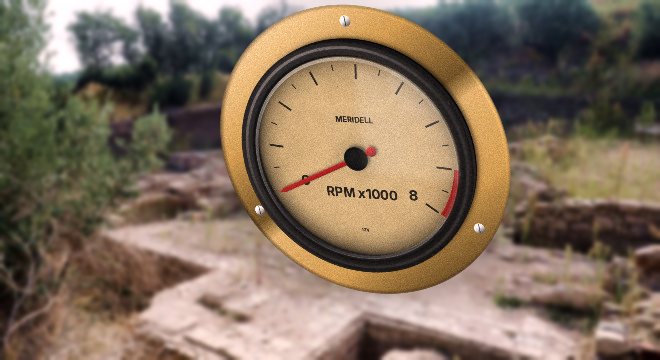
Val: 0,rpm
